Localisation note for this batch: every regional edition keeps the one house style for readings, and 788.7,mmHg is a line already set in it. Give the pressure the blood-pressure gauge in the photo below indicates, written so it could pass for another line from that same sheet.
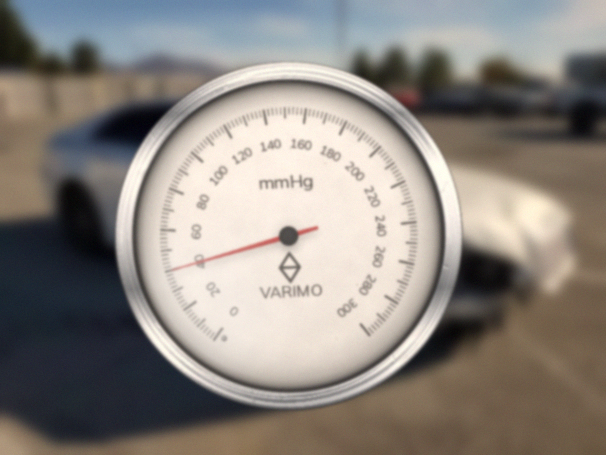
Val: 40,mmHg
